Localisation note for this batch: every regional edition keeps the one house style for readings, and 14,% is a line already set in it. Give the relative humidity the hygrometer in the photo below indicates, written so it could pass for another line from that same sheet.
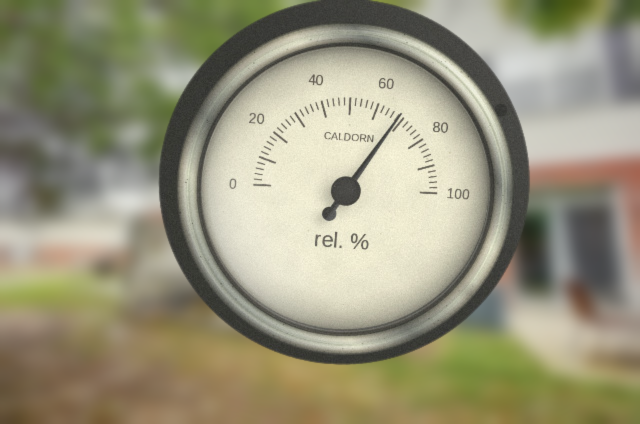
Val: 68,%
